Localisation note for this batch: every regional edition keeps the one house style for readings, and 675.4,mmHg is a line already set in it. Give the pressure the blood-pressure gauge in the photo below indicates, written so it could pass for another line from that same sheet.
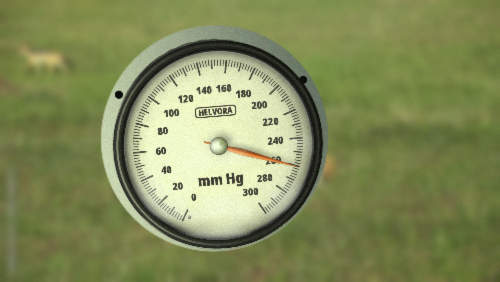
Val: 260,mmHg
